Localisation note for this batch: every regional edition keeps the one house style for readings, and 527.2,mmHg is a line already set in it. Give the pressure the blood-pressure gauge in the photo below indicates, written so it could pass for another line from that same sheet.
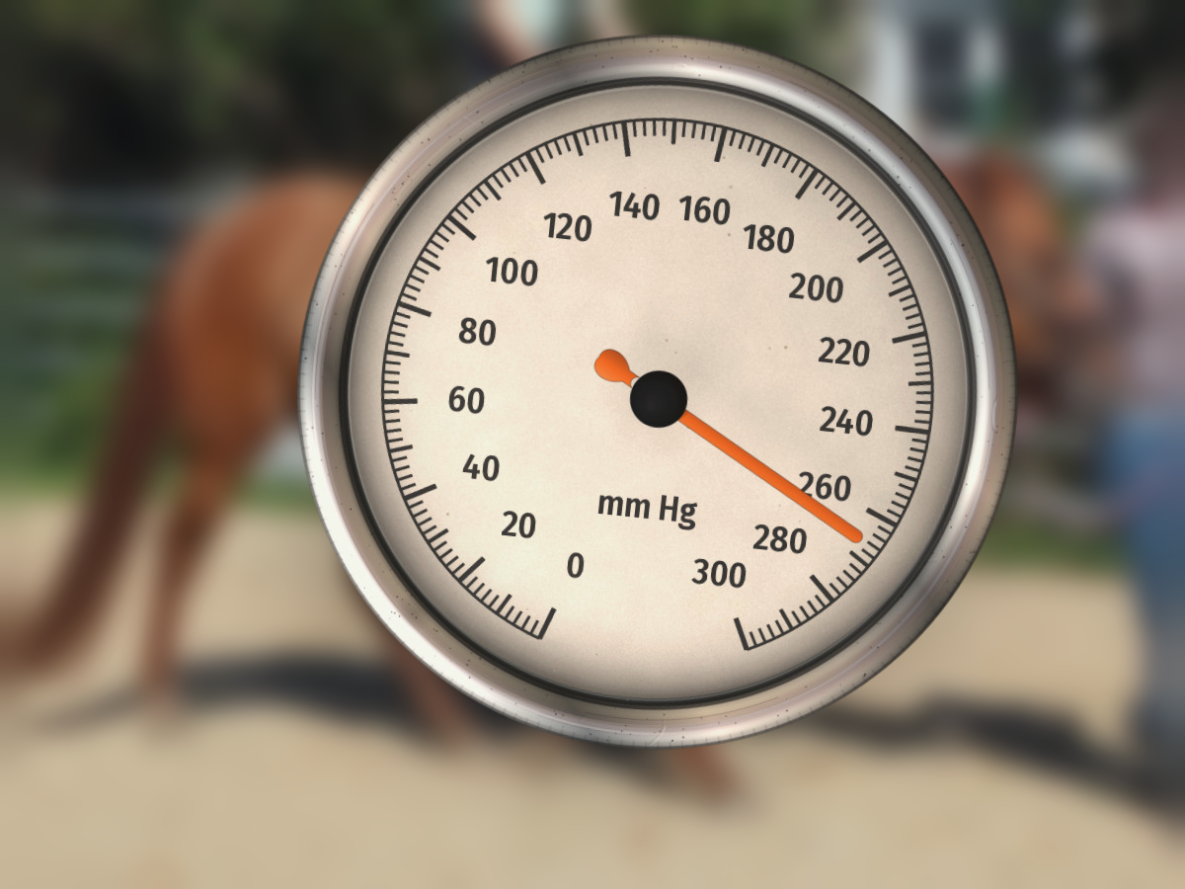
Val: 266,mmHg
